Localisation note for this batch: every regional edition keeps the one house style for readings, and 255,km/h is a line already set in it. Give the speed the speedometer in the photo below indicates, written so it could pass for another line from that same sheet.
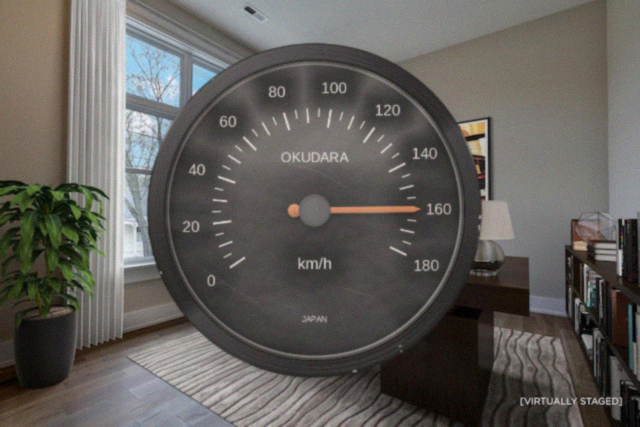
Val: 160,km/h
